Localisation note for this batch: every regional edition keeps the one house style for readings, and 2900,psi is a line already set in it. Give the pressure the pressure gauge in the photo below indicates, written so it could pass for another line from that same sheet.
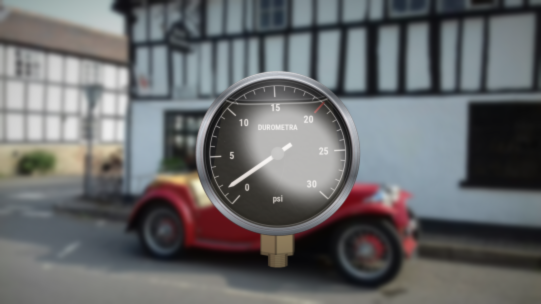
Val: 1.5,psi
